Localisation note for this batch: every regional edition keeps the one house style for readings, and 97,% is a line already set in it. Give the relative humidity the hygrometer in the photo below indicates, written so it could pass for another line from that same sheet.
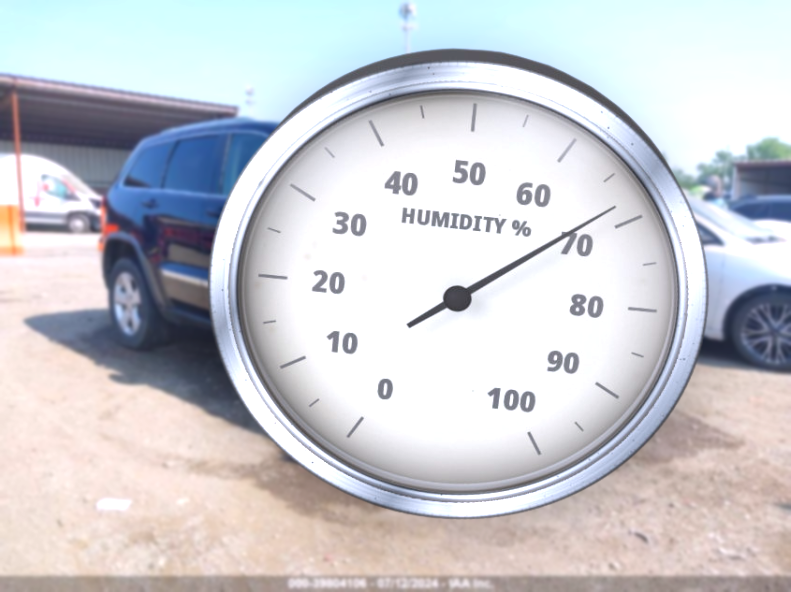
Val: 67.5,%
